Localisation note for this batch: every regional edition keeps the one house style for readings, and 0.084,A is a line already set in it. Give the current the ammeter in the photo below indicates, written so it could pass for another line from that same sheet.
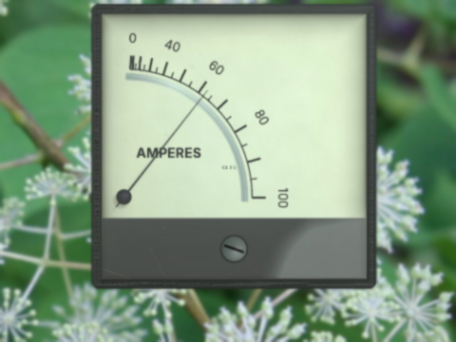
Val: 62.5,A
